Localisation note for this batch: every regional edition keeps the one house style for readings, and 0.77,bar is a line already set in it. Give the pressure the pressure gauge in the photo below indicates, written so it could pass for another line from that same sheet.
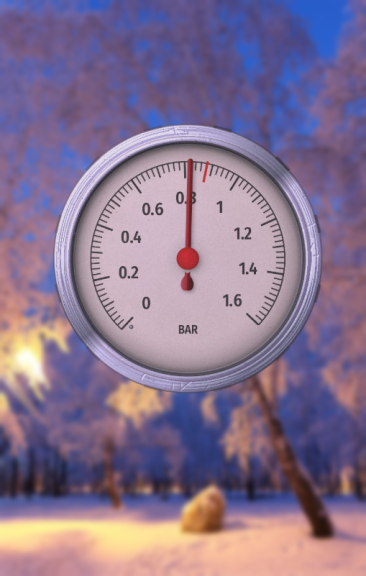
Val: 0.82,bar
